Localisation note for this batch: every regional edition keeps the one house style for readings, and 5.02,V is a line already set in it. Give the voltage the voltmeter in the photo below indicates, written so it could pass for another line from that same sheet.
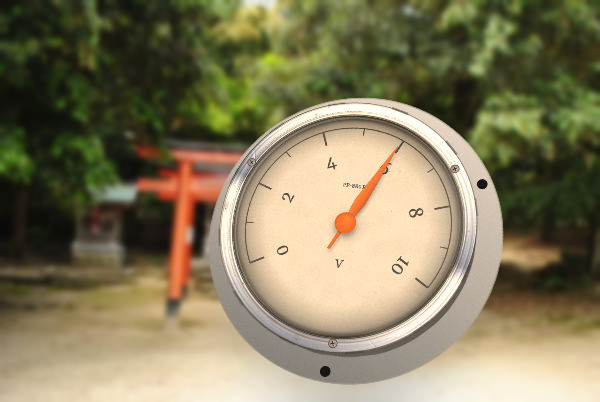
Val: 6,V
